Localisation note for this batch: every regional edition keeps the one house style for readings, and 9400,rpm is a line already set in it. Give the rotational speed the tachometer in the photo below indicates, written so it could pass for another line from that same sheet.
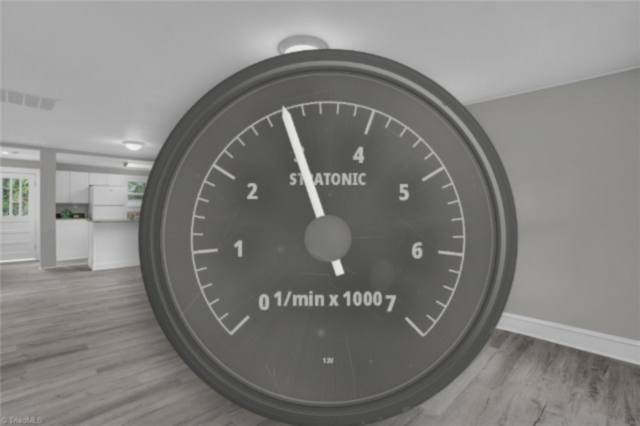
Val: 3000,rpm
